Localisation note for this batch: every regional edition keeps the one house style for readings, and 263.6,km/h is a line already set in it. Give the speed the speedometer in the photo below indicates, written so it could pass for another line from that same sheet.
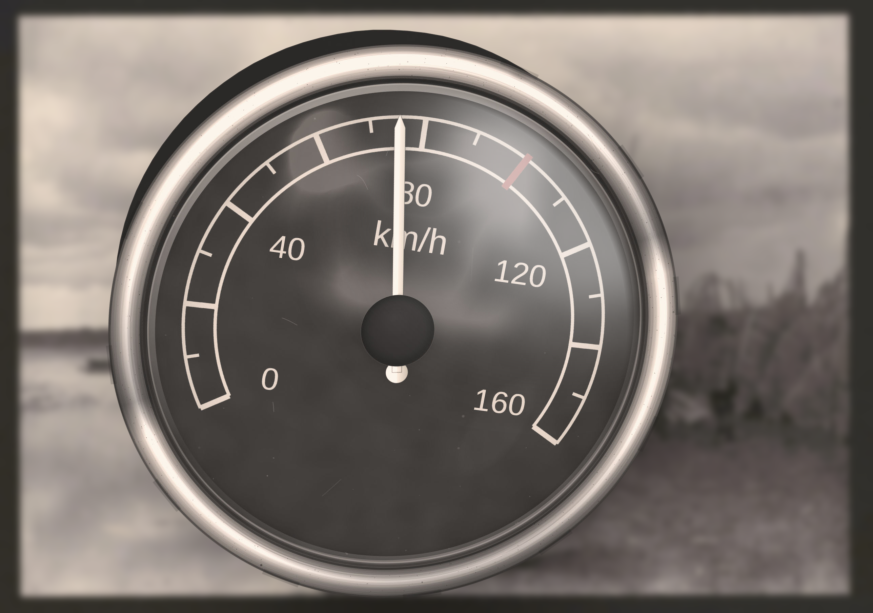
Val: 75,km/h
